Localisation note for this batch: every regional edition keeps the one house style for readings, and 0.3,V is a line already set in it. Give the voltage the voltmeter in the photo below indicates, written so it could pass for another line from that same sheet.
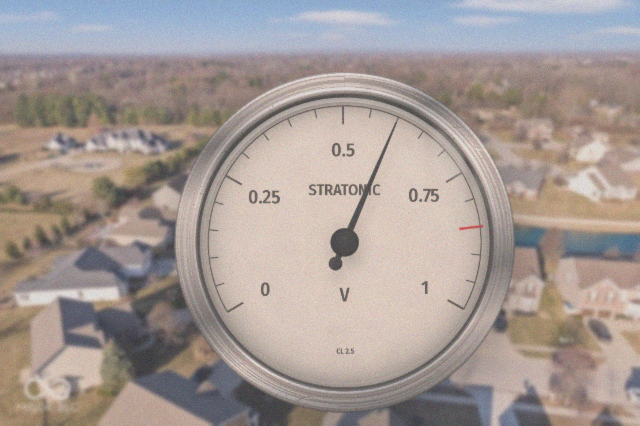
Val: 0.6,V
